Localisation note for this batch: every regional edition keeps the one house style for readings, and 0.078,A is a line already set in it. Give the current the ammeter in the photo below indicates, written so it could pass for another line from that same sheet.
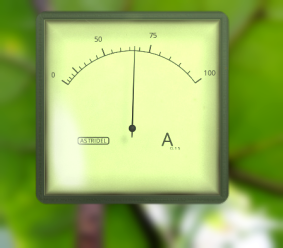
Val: 67.5,A
